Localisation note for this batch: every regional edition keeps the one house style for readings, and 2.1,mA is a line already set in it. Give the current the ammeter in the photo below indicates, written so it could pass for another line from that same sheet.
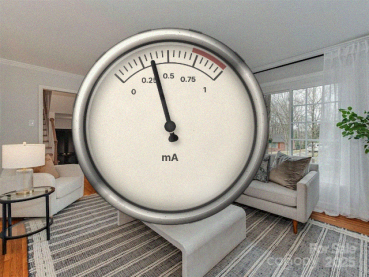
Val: 0.35,mA
